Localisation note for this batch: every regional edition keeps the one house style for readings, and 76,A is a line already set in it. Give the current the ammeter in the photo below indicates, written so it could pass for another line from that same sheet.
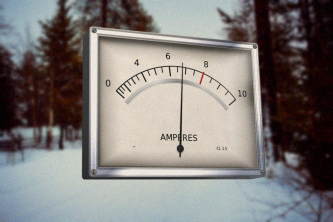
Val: 6.75,A
